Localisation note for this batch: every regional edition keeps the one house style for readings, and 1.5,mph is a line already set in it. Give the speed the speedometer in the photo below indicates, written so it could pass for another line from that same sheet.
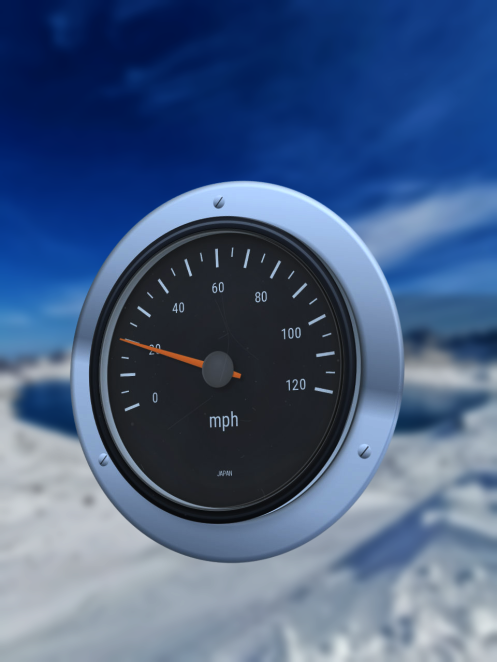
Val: 20,mph
